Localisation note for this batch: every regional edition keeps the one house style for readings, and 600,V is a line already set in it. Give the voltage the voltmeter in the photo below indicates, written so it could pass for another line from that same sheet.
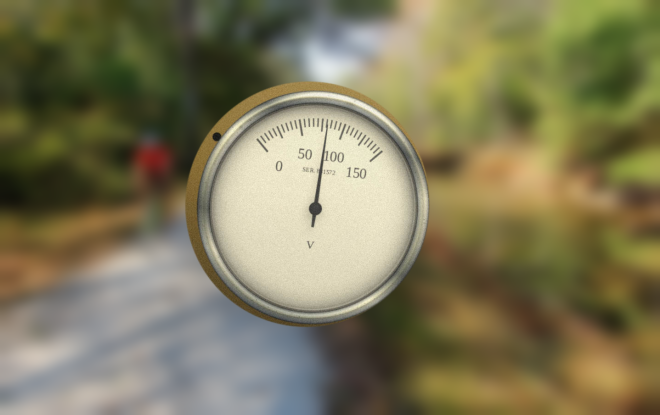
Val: 80,V
